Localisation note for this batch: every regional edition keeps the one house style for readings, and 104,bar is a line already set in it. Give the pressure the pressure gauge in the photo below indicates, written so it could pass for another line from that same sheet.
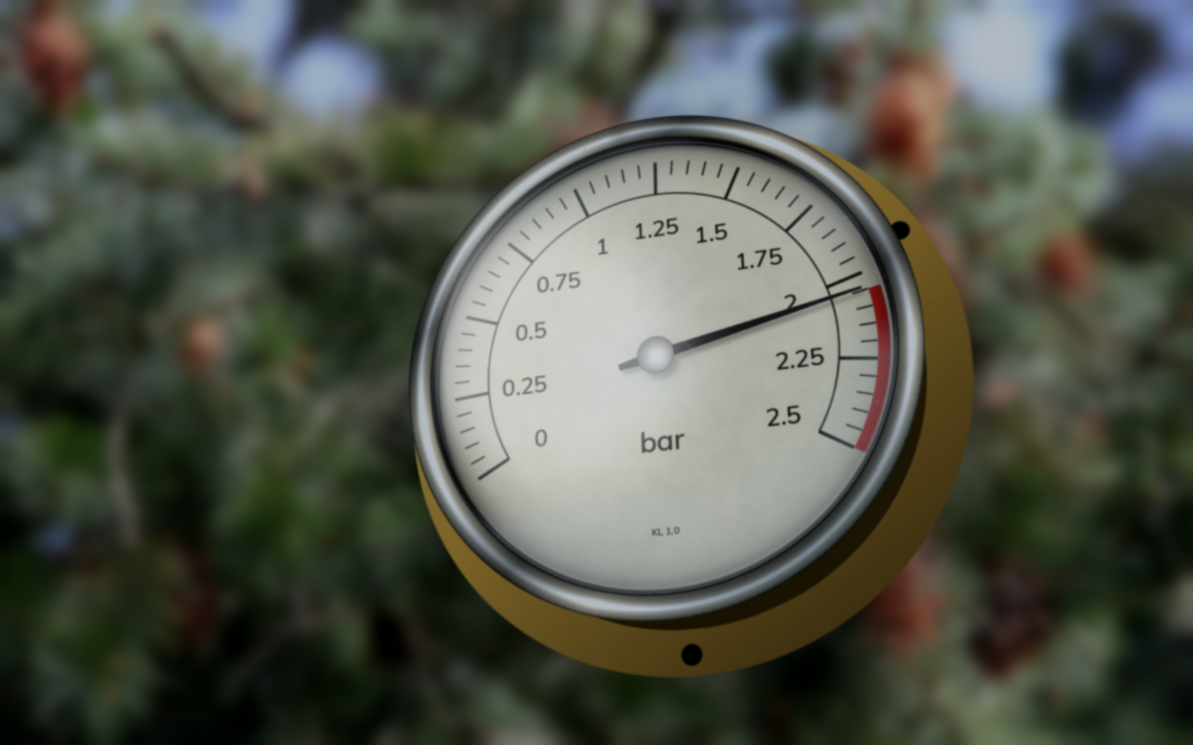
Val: 2.05,bar
